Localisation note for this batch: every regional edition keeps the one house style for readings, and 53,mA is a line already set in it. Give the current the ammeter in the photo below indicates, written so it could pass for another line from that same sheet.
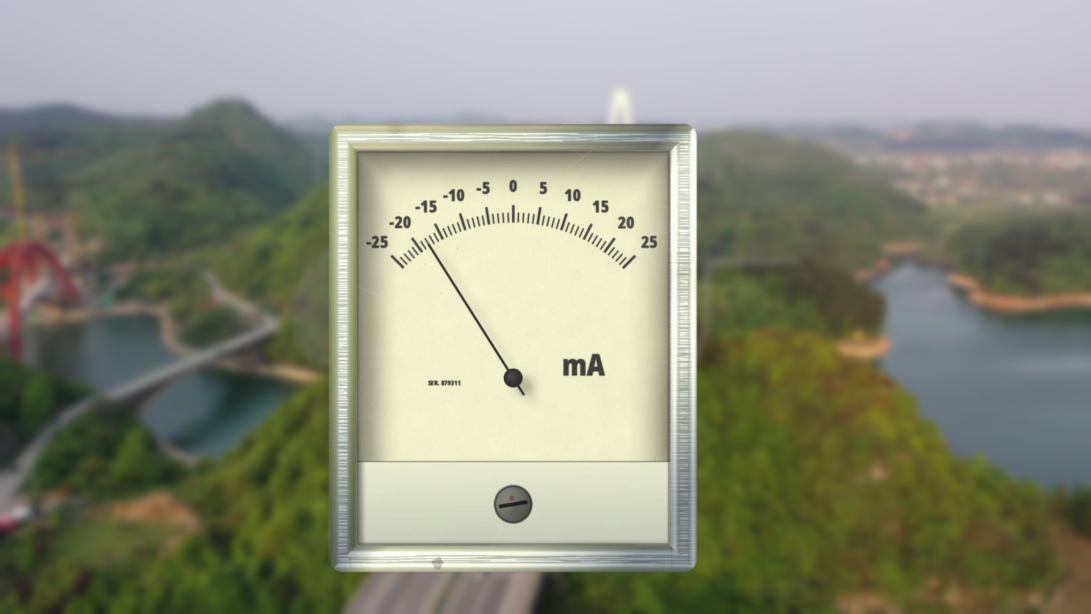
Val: -18,mA
